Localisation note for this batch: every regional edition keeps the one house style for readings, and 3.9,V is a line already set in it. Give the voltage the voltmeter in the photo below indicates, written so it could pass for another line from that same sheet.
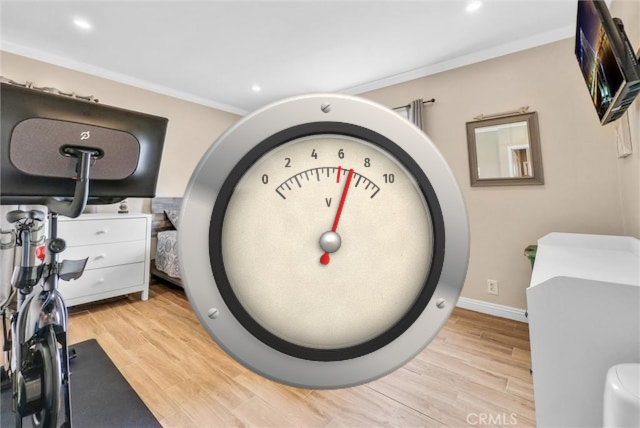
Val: 7,V
